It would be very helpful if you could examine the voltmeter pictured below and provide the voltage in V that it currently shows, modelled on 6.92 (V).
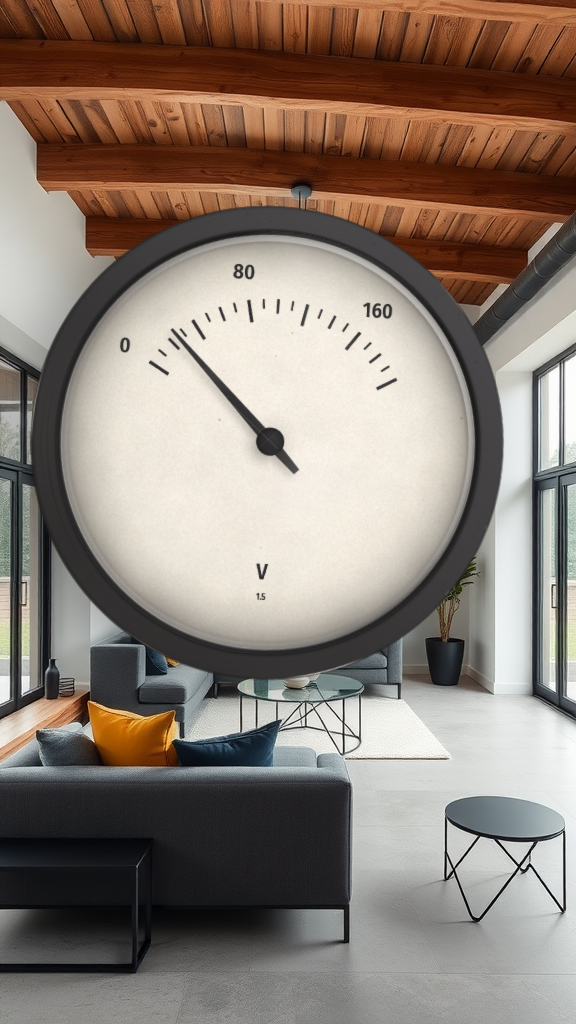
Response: 25 (V)
